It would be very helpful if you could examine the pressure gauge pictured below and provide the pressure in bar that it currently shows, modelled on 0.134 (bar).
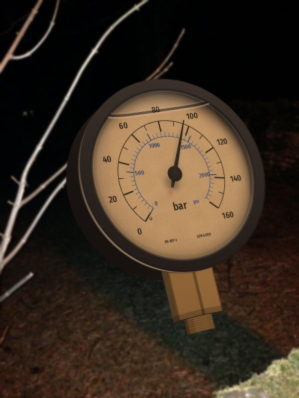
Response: 95 (bar)
